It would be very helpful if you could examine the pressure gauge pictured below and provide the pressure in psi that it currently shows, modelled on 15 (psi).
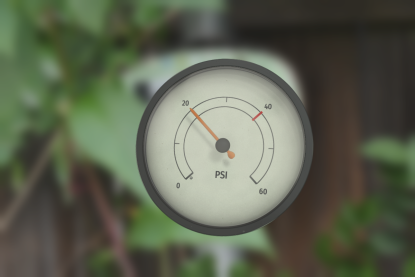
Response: 20 (psi)
